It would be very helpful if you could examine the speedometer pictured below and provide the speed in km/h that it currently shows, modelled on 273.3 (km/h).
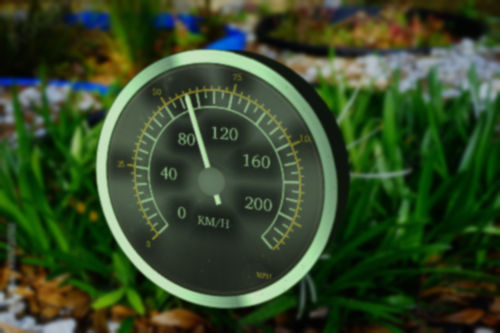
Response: 95 (km/h)
